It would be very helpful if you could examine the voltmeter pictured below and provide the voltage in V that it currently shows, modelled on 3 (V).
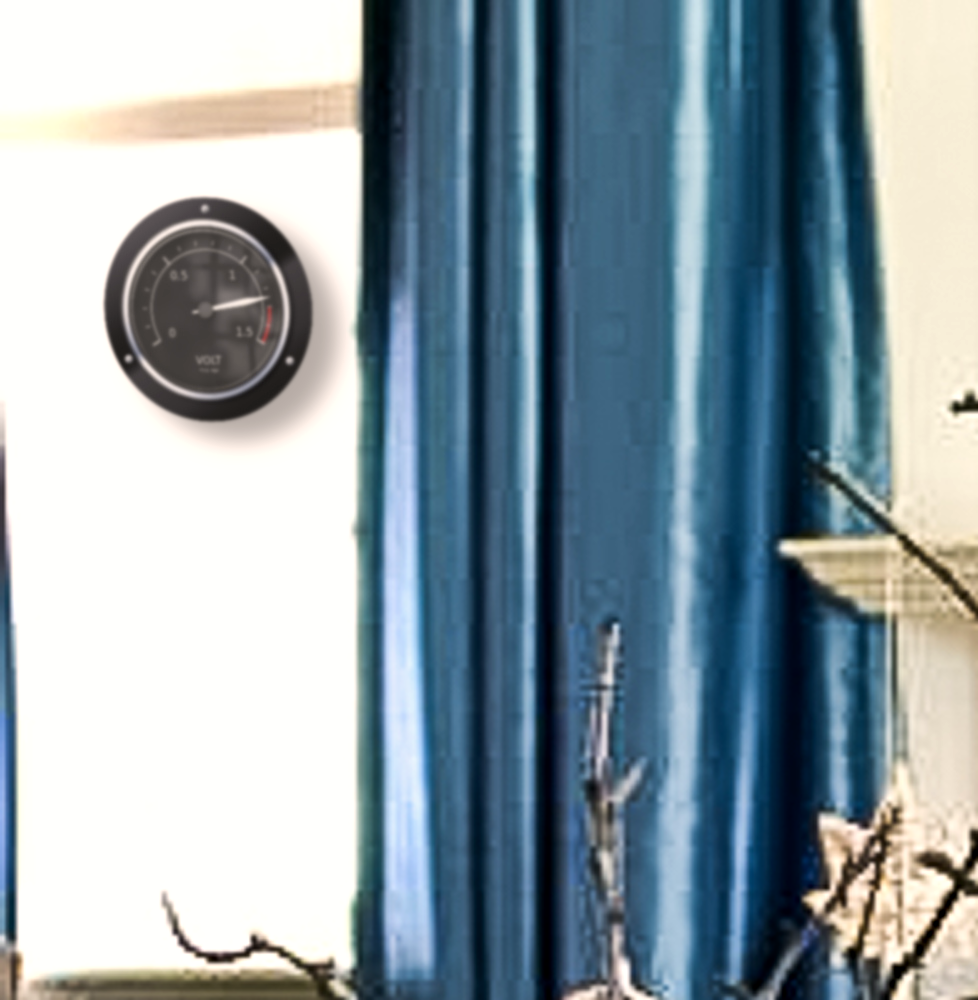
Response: 1.25 (V)
